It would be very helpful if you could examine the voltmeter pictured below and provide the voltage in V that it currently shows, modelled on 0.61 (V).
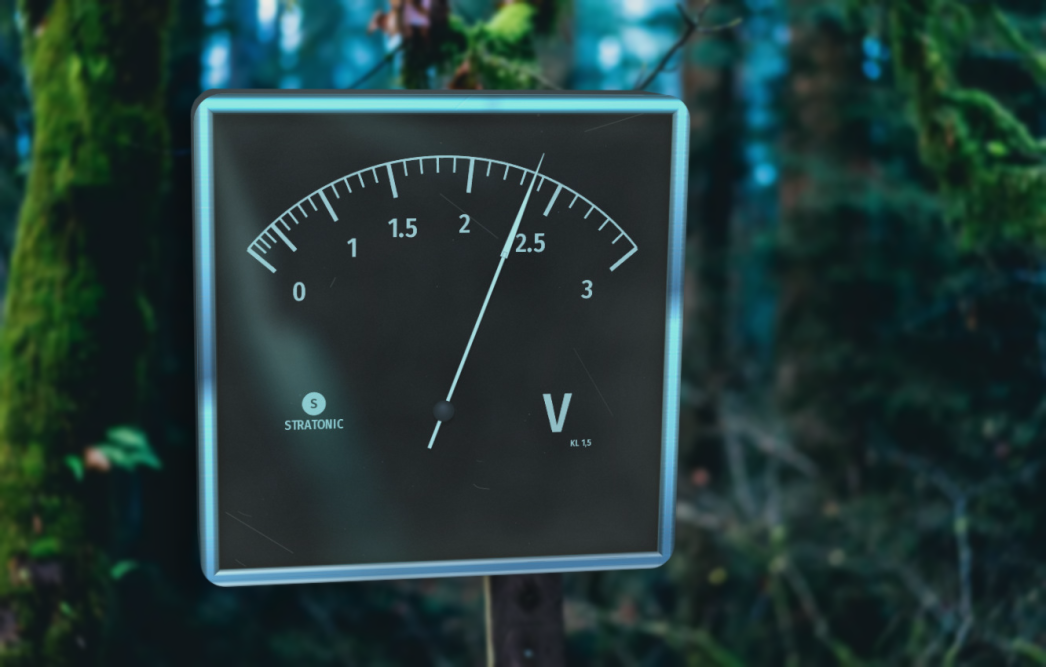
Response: 2.35 (V)
